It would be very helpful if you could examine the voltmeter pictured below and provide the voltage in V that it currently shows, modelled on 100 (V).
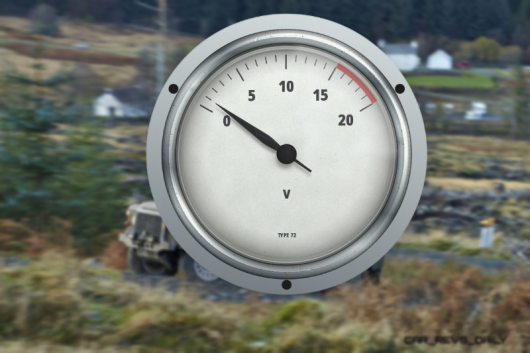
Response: 1 (V)
